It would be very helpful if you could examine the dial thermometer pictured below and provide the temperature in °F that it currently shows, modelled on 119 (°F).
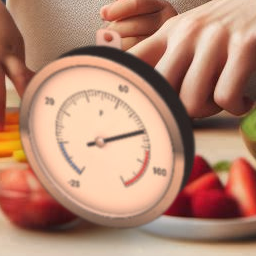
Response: 80 (°F)
